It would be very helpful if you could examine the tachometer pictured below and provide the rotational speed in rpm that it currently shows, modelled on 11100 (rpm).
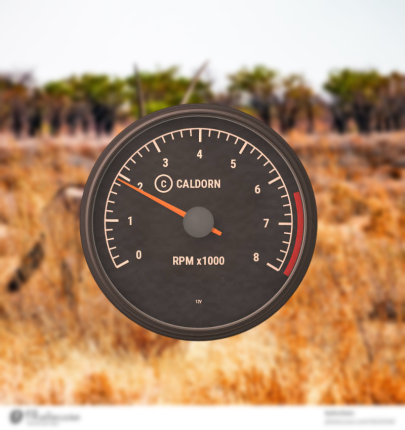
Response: 1900 (rpm)
